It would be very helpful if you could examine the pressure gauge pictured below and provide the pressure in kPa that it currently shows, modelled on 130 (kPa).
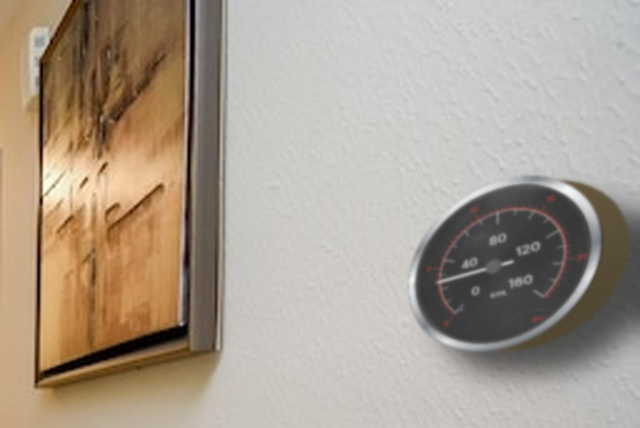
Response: 25 (kPa)
